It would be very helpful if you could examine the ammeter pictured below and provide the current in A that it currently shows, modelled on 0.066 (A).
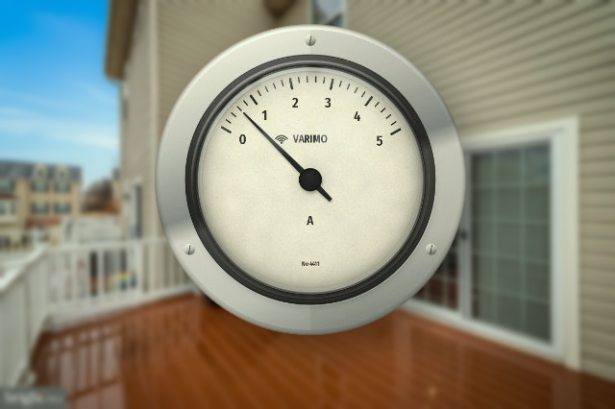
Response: 0.6 (A)
